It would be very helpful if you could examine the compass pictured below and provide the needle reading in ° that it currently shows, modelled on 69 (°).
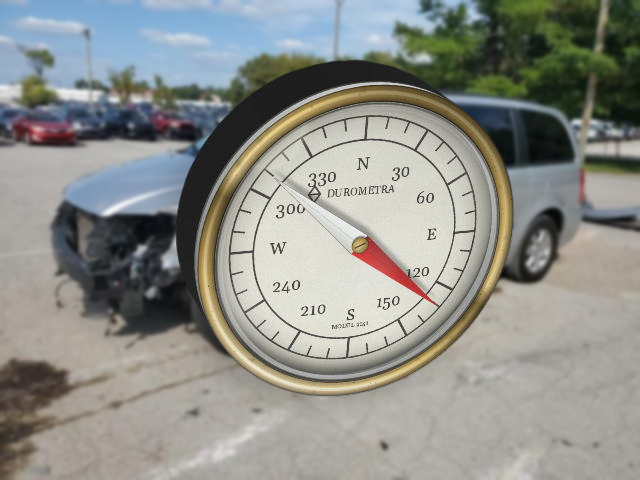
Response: 130 (°)
